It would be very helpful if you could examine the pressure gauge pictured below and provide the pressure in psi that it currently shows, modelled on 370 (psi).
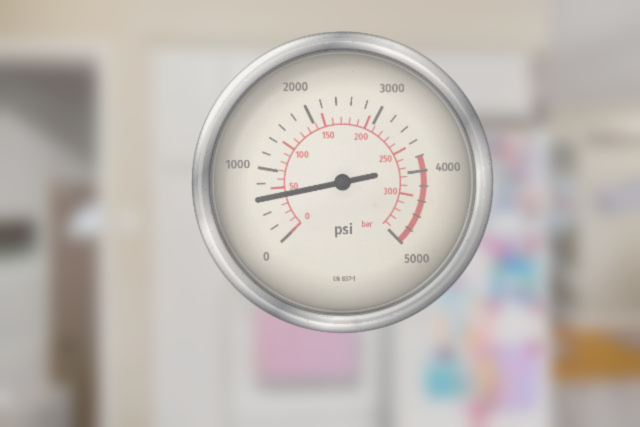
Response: 600 (psi)
